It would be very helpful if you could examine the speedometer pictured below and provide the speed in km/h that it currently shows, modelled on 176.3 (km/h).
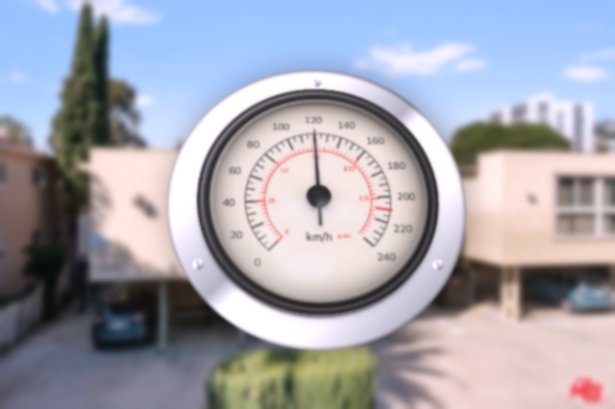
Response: 120 (km/h)
